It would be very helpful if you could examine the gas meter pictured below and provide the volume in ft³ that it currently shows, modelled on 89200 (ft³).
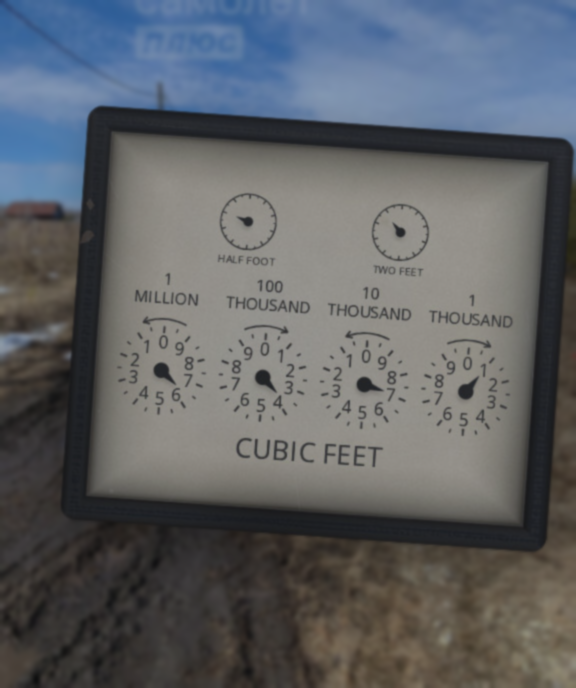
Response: 637100 (ft³)
